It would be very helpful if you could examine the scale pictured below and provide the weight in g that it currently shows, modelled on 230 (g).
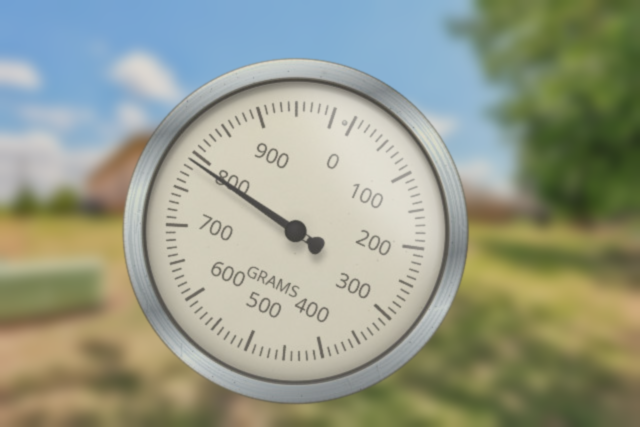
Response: 790 (g)
